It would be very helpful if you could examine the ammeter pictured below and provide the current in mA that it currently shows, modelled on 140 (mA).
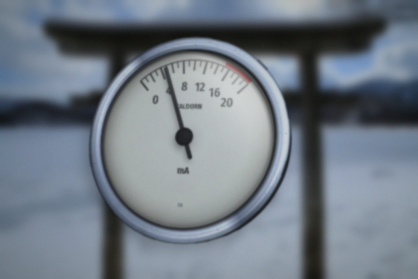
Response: 5 (mA)
